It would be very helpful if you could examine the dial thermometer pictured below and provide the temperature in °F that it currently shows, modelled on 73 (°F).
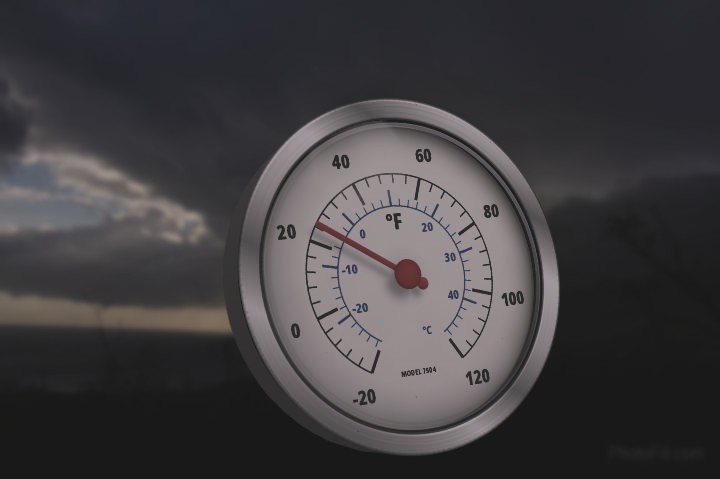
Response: 24 (°F)
